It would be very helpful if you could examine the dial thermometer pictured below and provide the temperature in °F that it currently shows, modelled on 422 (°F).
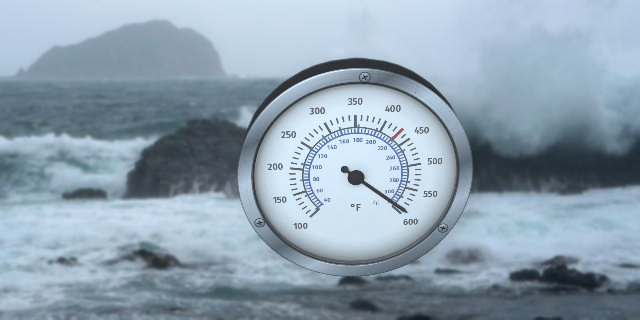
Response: 590 (°F)
